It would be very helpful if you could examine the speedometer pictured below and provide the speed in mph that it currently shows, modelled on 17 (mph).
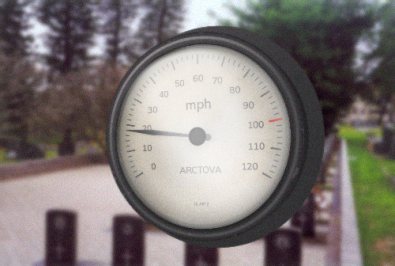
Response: 18 (mph)
